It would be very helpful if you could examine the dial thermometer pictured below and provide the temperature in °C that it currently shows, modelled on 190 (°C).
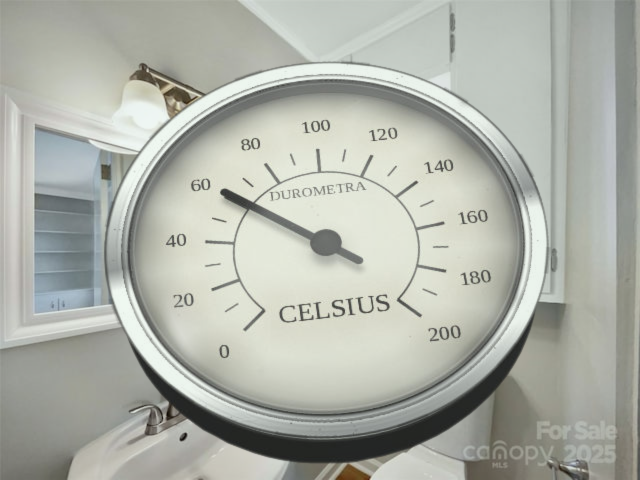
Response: 60 (°C)
